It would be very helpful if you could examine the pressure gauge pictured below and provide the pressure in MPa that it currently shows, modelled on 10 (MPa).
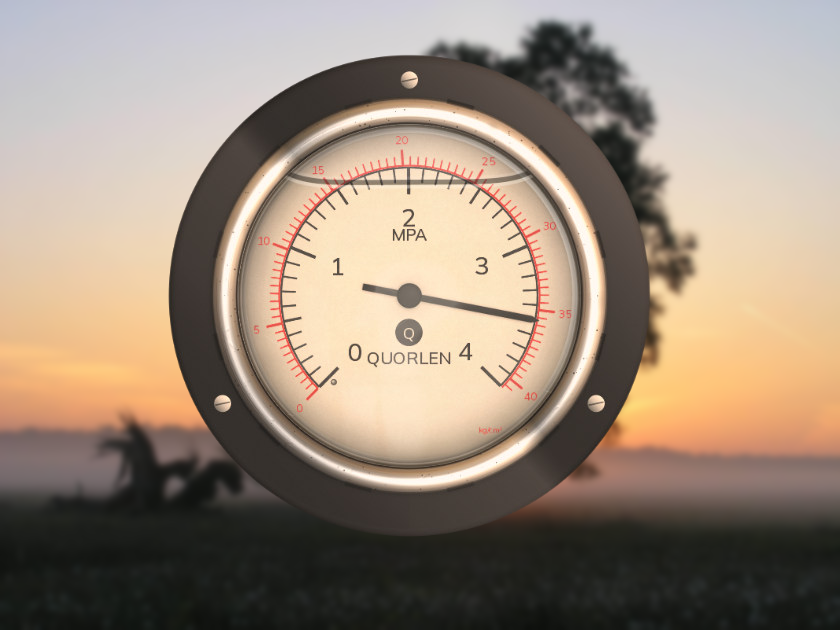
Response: 3.5 (MPa)
